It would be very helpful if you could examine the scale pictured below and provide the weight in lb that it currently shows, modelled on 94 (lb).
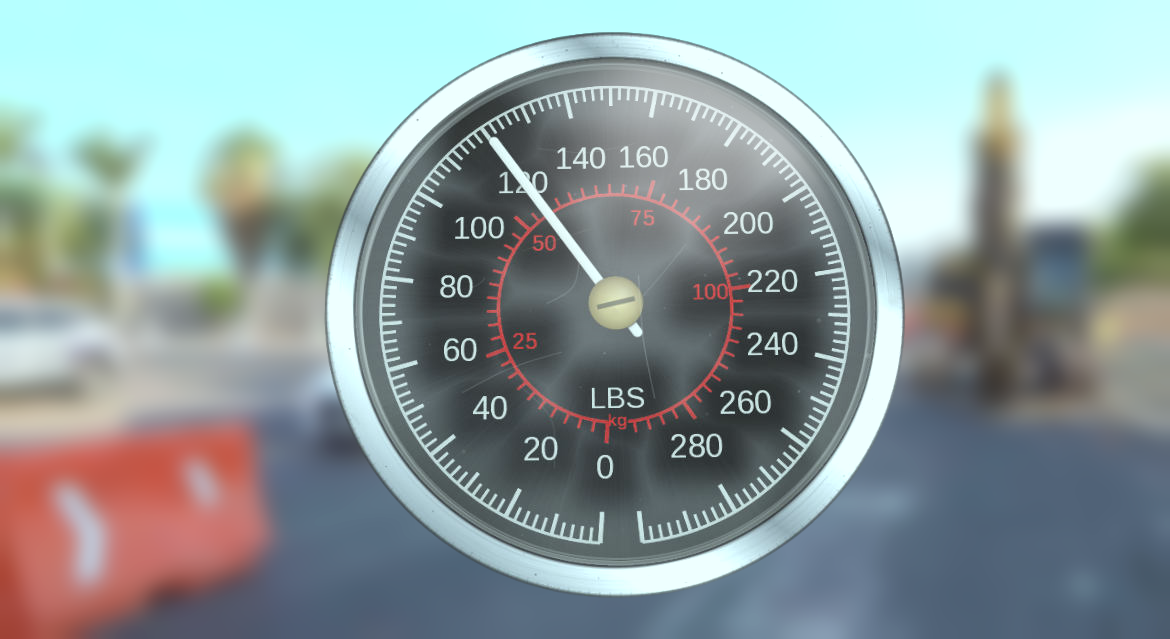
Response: 120 (lb)
